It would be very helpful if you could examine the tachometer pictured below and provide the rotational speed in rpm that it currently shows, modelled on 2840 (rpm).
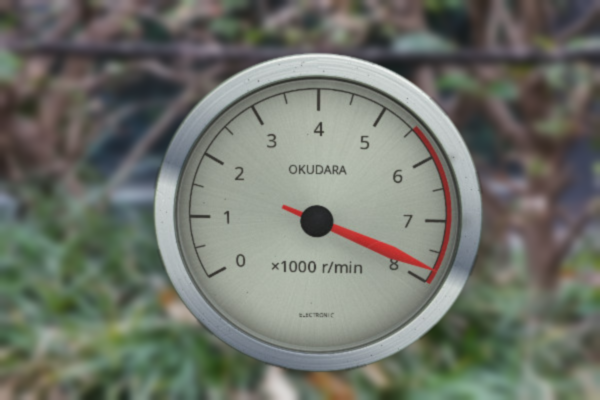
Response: 7750 (rpm)
